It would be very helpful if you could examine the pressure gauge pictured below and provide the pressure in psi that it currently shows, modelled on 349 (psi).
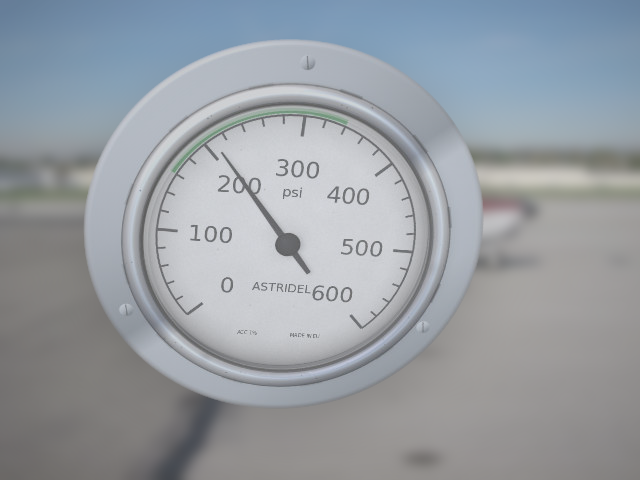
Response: 210 (psi)
